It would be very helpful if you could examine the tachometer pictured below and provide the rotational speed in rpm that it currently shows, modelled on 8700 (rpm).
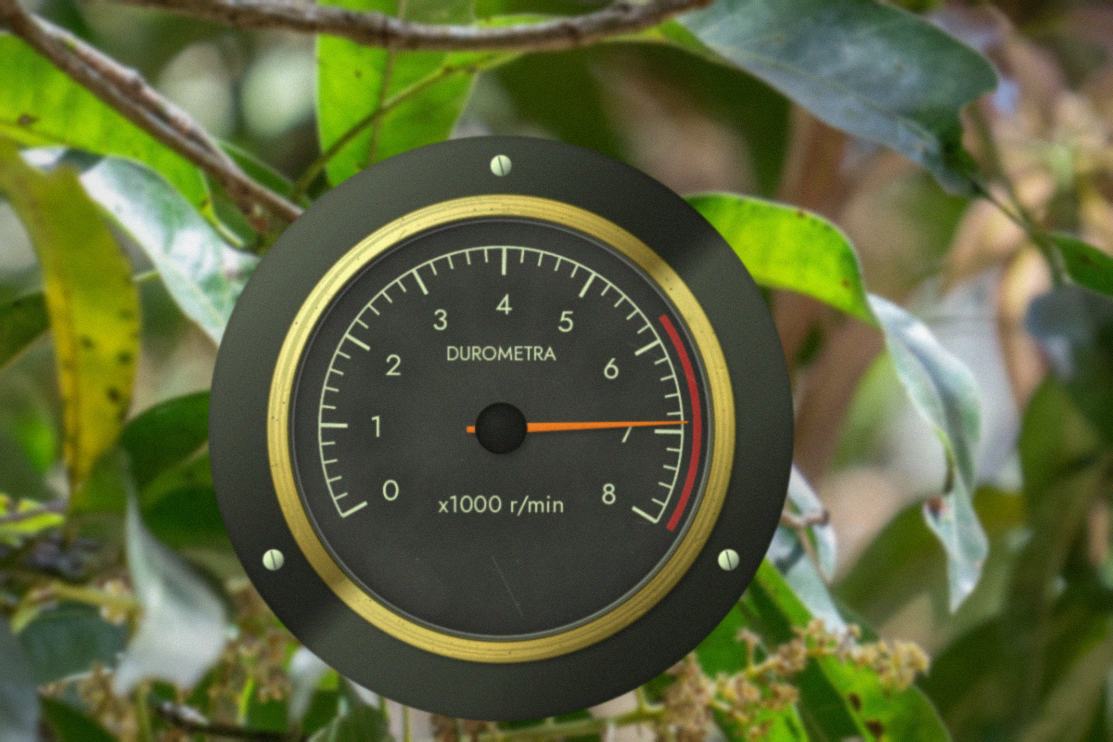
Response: 6900 (rpm)
